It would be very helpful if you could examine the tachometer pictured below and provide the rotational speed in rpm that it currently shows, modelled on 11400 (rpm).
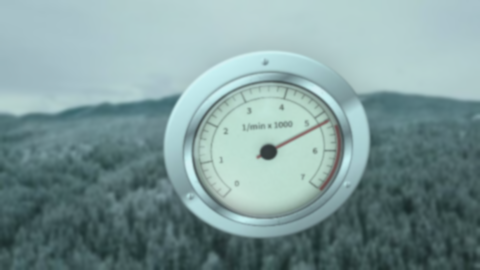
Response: 5200 (rpm)
